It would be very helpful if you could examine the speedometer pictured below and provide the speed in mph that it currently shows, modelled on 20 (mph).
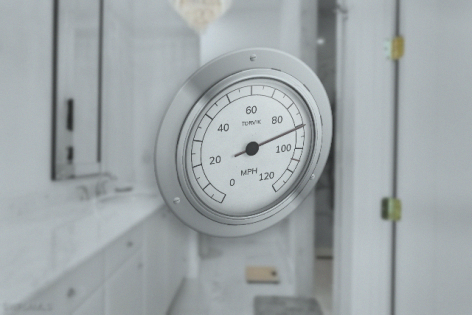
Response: 90 (mph)
